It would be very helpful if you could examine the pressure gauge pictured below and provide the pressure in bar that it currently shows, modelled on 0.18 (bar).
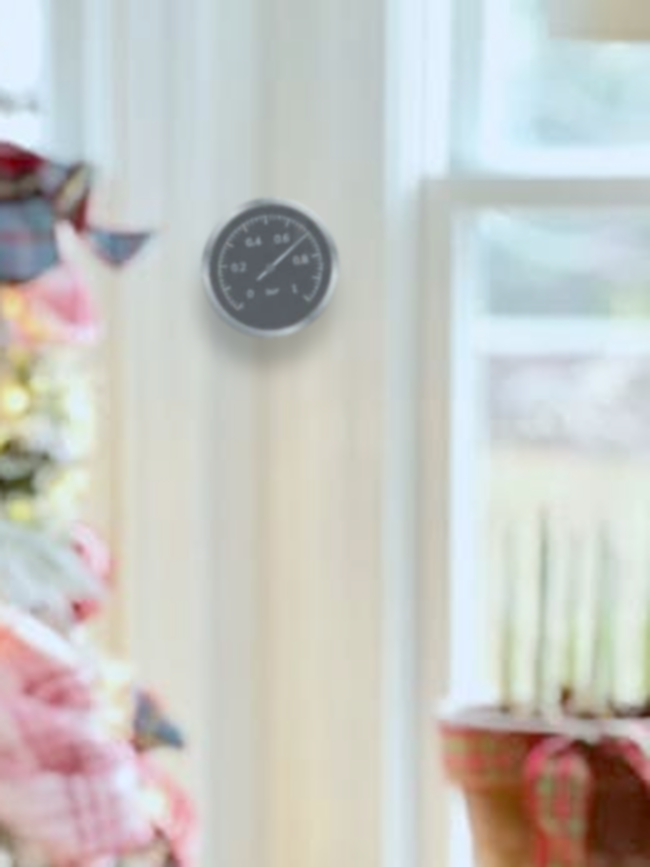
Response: 0.7 (bar)
